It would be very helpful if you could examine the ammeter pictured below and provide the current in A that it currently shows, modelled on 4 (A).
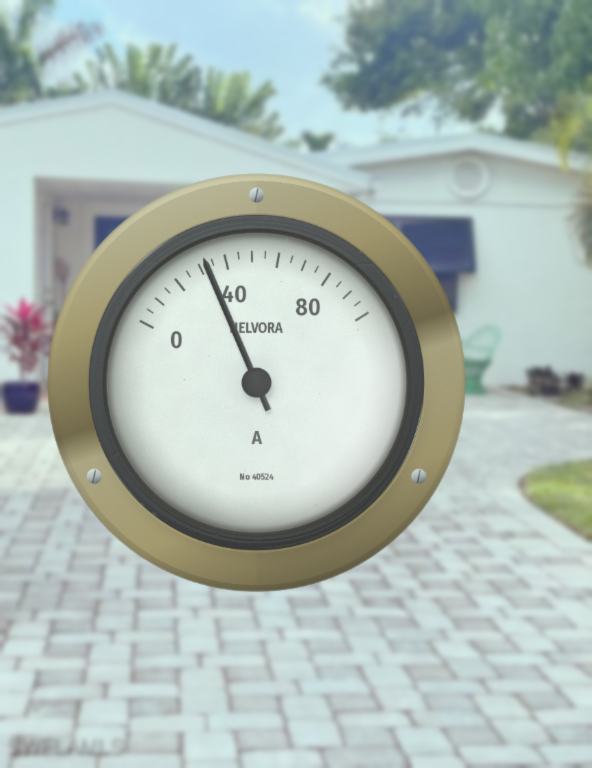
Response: 32.5 (A)
